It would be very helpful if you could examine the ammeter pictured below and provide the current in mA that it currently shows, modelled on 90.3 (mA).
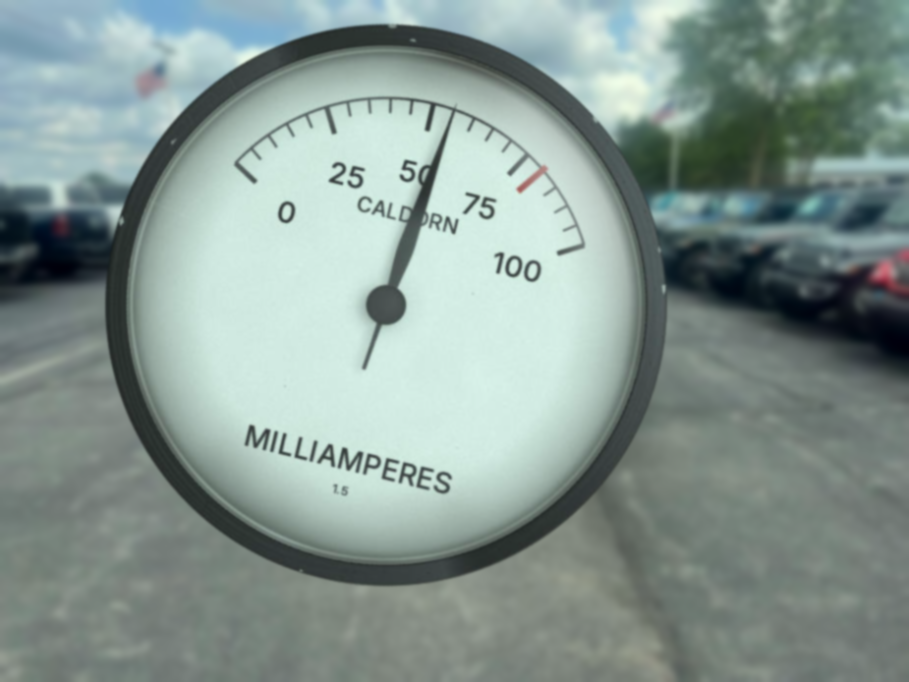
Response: 55 (mA)
